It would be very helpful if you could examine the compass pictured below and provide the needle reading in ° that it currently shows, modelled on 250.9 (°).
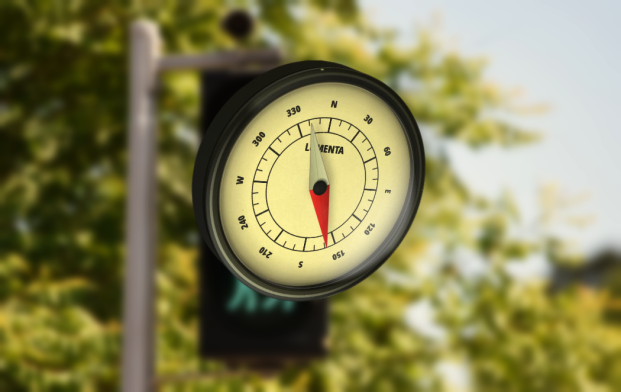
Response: 160 (°)
